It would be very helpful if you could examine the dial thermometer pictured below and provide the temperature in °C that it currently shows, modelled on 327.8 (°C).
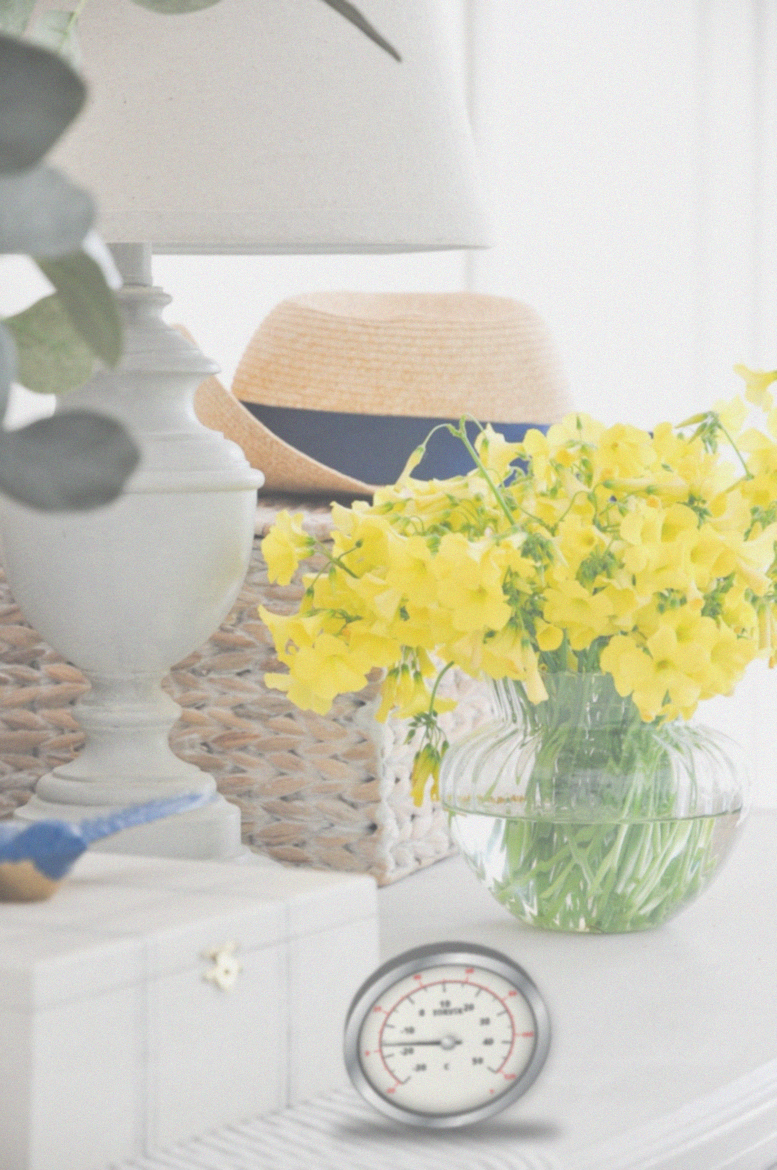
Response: -15 (°C)
